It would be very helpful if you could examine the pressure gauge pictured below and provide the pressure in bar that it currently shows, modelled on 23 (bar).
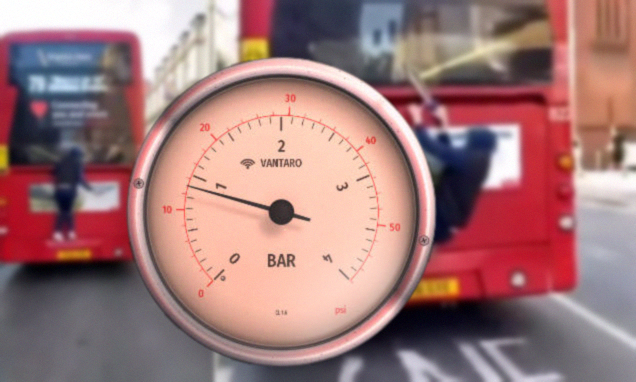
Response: 0.9 (bar)
